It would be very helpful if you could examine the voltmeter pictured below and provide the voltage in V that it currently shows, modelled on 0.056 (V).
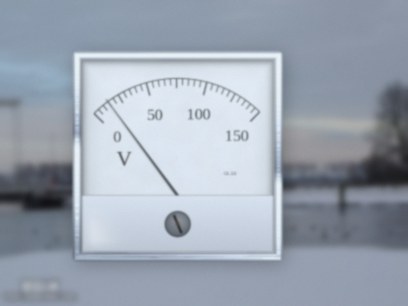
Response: 15 (V)
